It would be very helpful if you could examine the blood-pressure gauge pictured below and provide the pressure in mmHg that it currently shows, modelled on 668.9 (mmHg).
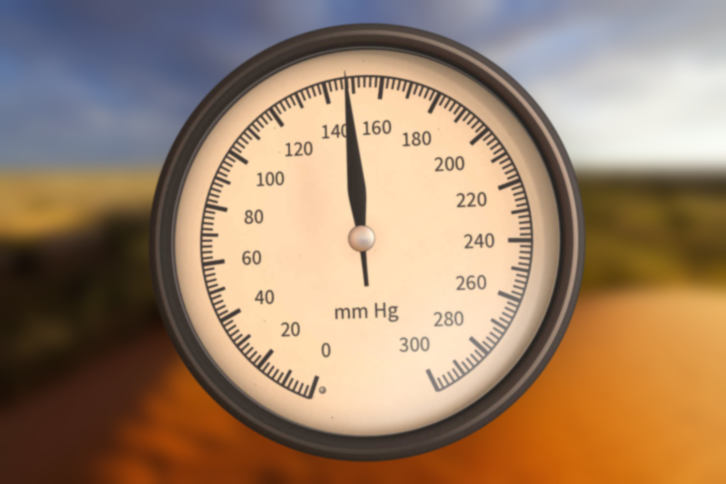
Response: 148 (mmHg)
